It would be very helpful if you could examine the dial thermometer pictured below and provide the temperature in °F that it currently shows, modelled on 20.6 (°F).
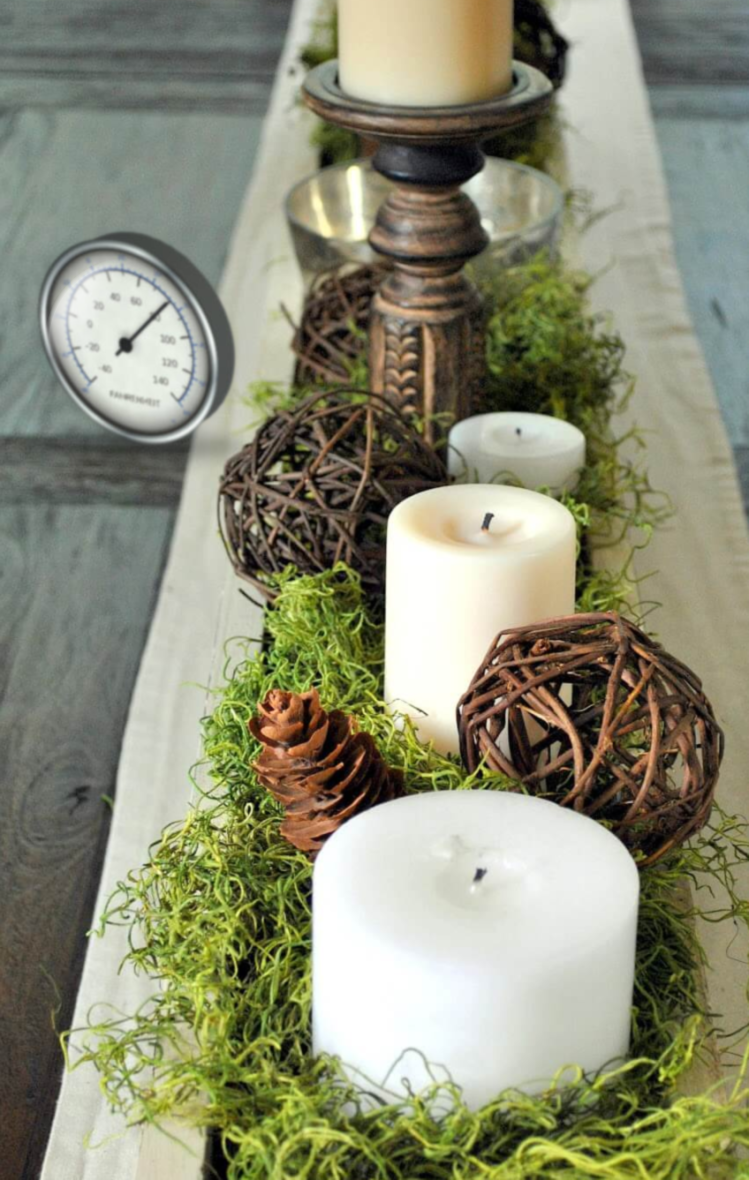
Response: 80 (°F)
